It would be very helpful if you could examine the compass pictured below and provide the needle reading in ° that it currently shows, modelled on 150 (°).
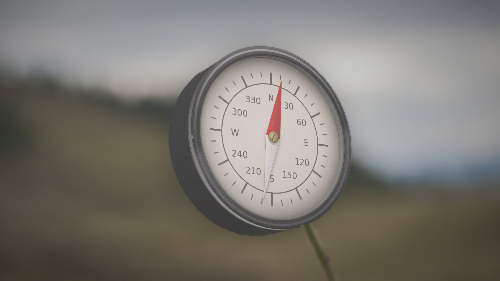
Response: 10 (°)
